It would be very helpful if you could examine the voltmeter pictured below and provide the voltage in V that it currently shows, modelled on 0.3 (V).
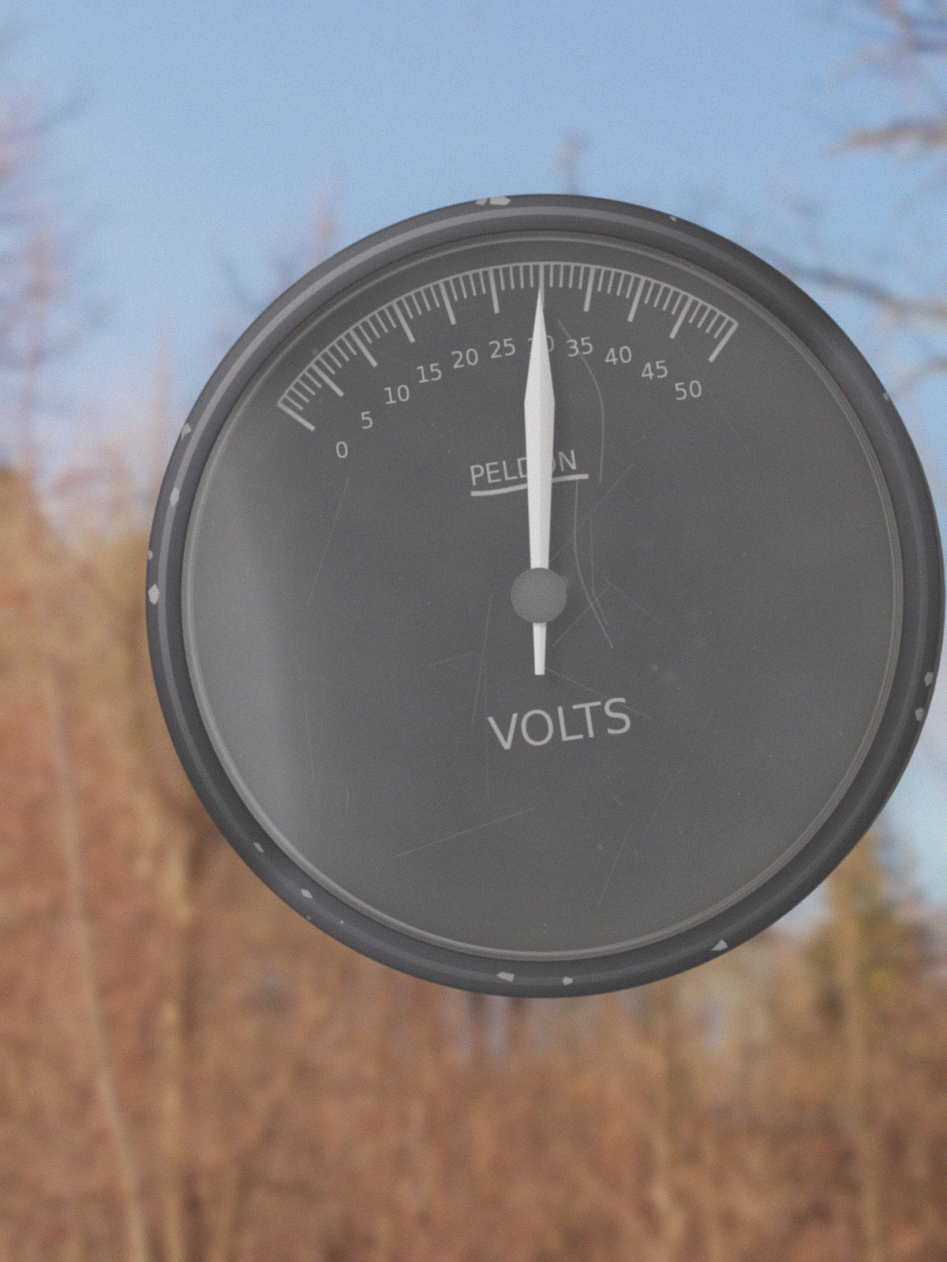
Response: 30 (V)
